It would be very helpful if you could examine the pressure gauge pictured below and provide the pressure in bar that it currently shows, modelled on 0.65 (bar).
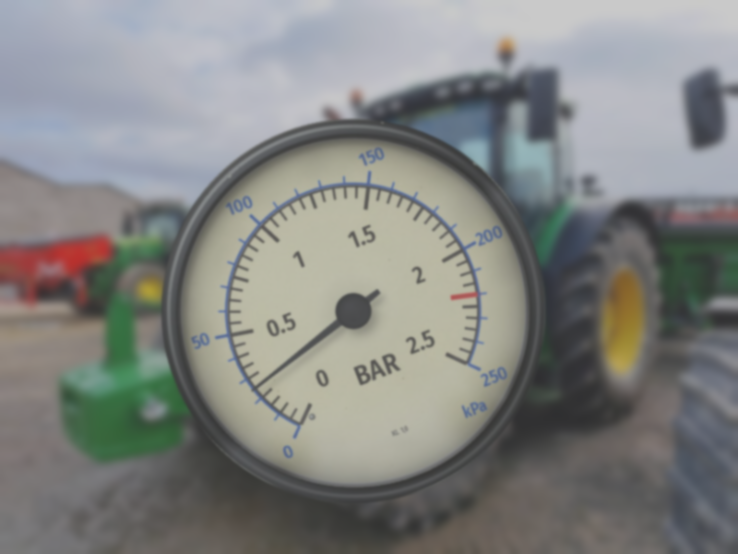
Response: 0.25 (bar)
